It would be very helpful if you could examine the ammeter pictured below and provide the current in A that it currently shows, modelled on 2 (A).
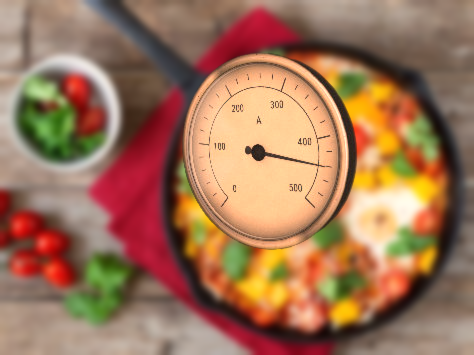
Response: 440 (A)
